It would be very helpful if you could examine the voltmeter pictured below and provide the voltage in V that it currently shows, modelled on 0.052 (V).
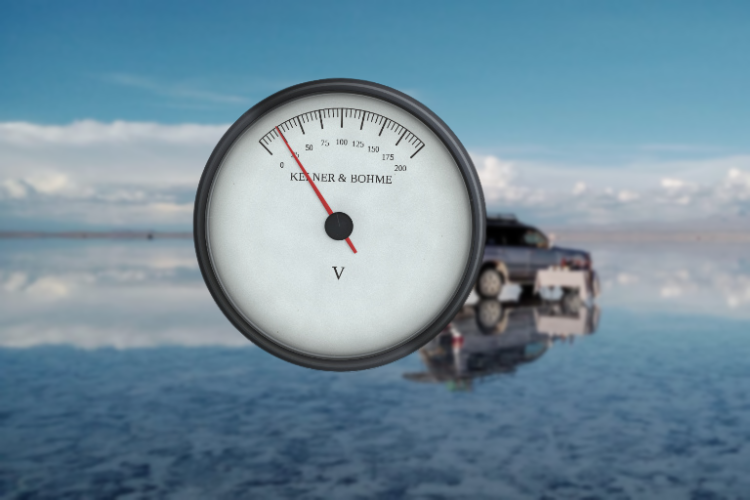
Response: 25 (V)
